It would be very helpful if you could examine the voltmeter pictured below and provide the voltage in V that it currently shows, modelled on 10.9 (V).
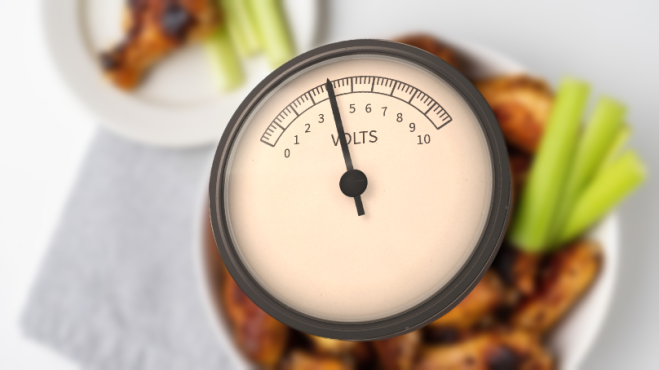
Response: 4 (V)
